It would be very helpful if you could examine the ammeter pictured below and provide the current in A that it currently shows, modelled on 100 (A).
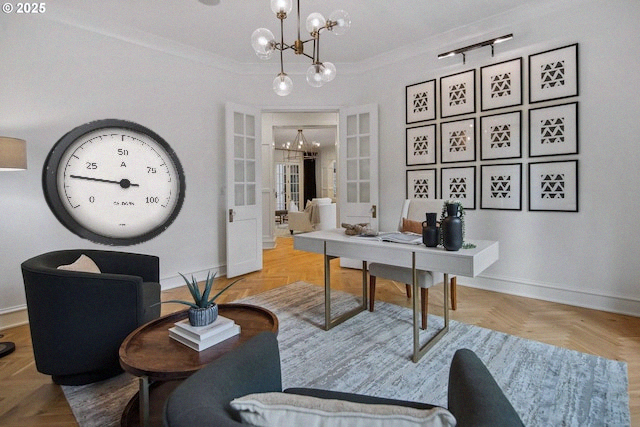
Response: 15 (A)
